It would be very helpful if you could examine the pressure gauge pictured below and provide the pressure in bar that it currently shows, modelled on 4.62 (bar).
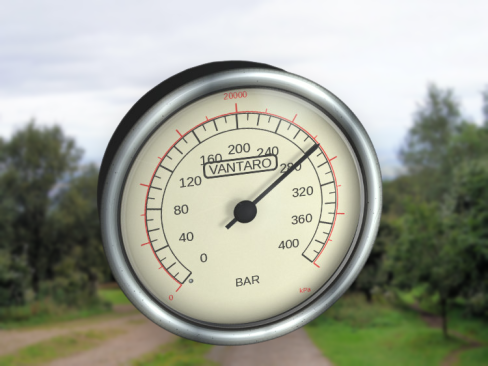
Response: 280 (bar)
